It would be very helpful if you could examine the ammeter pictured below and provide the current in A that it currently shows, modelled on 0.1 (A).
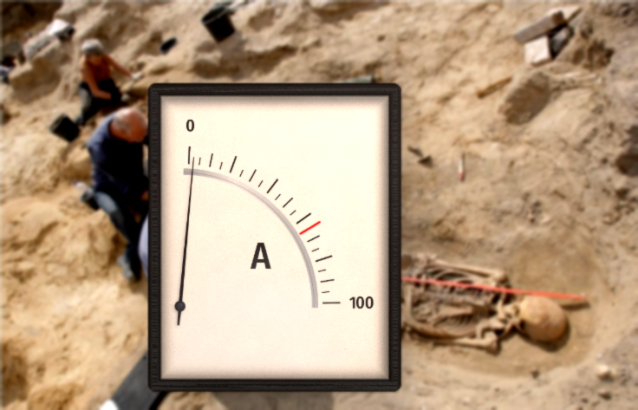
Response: 2.5 (A)
